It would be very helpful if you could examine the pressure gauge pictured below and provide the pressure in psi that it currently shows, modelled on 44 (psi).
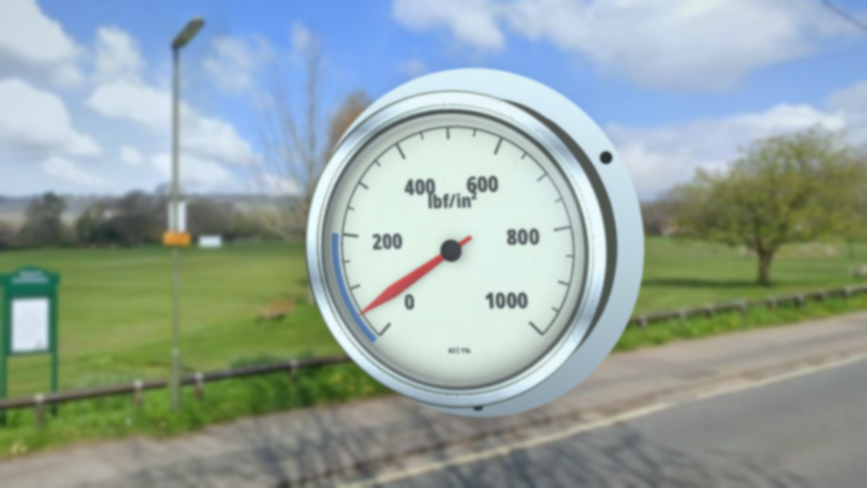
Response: 50 (psi)
